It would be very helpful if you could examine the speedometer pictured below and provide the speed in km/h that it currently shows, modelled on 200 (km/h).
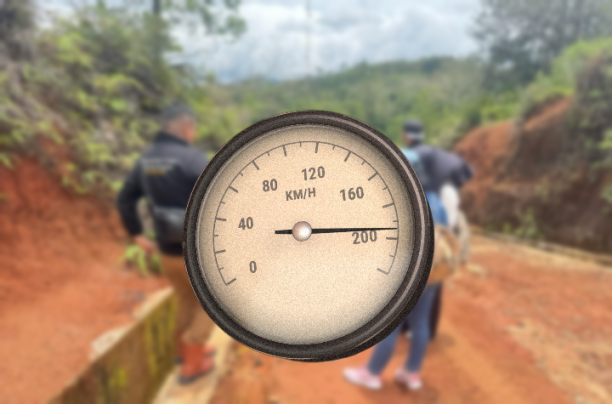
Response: 195 (km/h)
